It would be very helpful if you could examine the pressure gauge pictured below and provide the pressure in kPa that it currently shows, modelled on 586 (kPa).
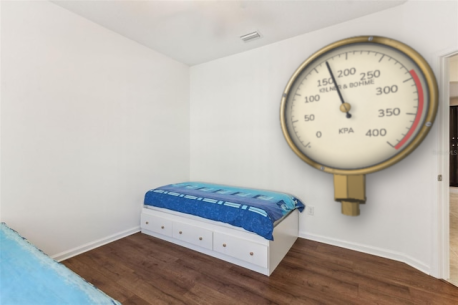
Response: 170 (kPa)
